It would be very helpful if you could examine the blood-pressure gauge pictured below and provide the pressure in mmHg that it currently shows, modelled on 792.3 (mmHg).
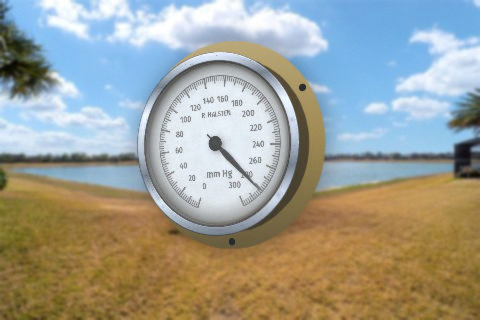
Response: 280 (mmHg)
